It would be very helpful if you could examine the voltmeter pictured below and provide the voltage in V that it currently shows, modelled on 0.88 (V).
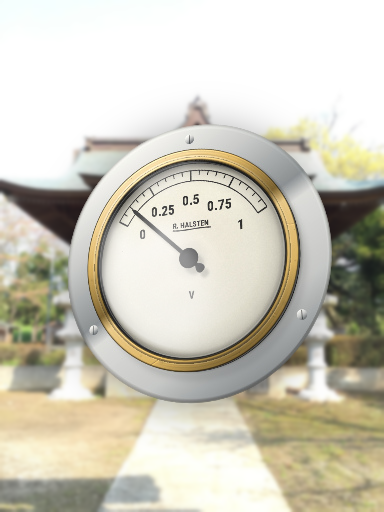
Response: 0.1 (V)
